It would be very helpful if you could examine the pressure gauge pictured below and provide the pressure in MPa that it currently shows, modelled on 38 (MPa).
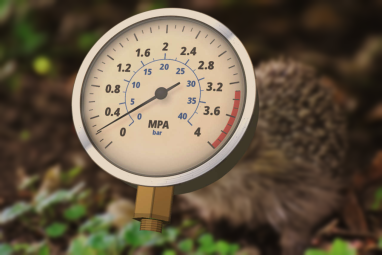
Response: 0.2 (MPa)
